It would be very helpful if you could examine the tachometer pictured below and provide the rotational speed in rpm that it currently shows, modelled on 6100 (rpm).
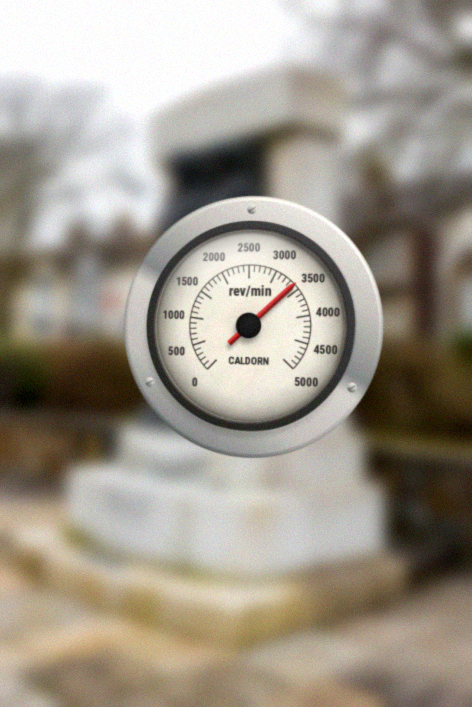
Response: 3400 (rpm)
